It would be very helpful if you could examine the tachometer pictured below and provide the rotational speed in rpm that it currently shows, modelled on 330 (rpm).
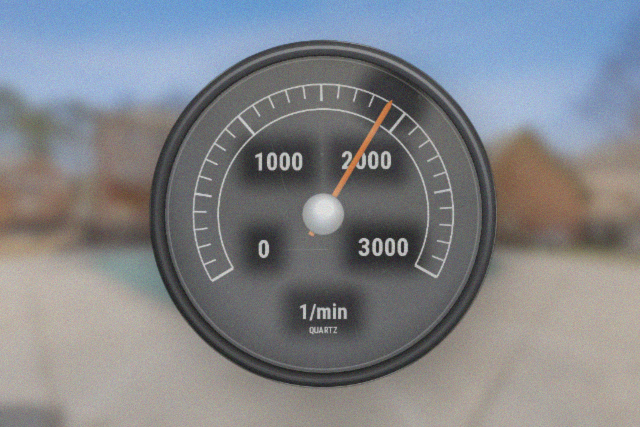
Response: 1900 (rpm)
